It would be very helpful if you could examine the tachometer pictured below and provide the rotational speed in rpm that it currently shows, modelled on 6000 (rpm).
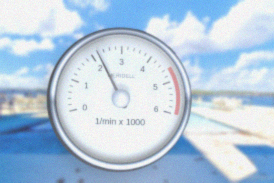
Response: 2200 (rpm)
